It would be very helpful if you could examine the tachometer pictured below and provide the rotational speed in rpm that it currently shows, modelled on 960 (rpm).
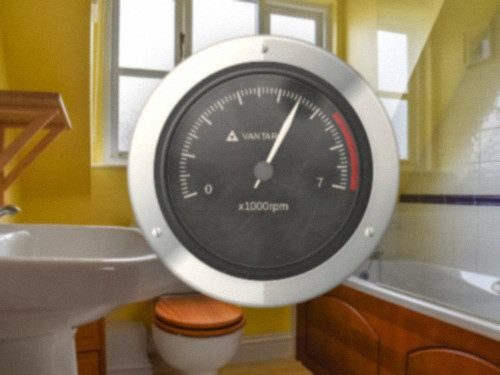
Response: 4500 (rpm)
